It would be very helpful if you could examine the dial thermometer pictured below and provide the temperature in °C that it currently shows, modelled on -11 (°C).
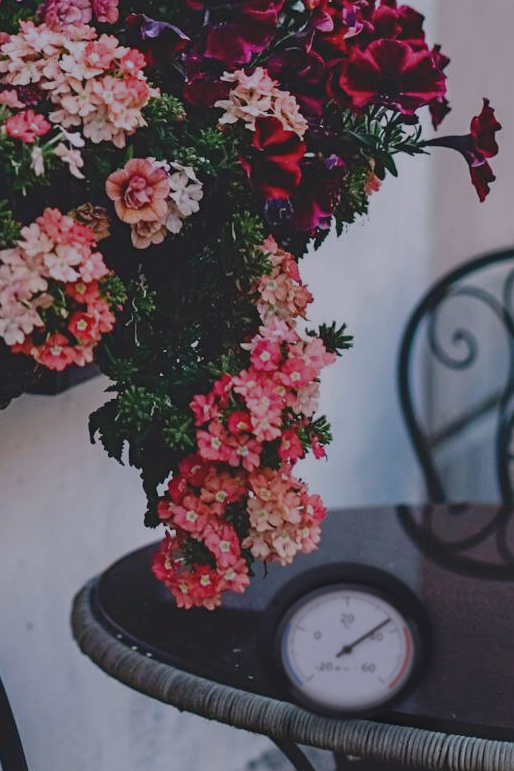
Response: 35 (°C)
